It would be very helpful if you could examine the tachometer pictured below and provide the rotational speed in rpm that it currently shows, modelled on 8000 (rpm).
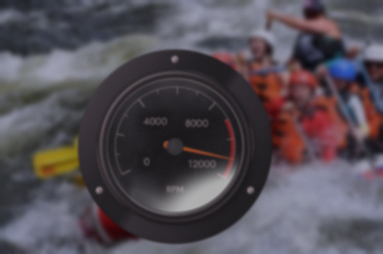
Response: 11000 (rpm)
